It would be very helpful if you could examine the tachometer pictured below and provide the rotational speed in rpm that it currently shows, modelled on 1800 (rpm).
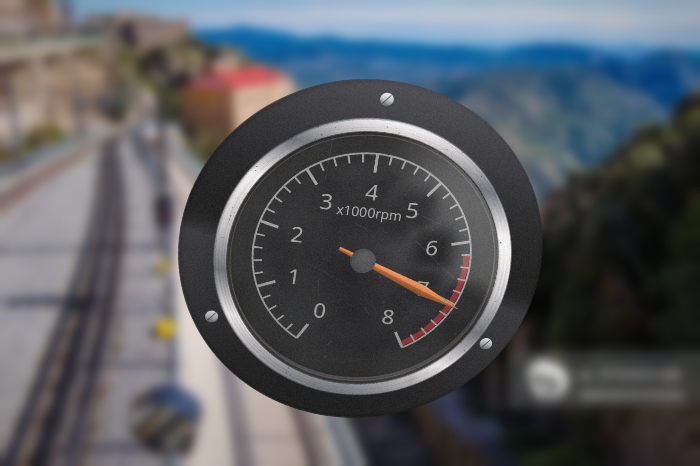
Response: 7000 (rpm)
